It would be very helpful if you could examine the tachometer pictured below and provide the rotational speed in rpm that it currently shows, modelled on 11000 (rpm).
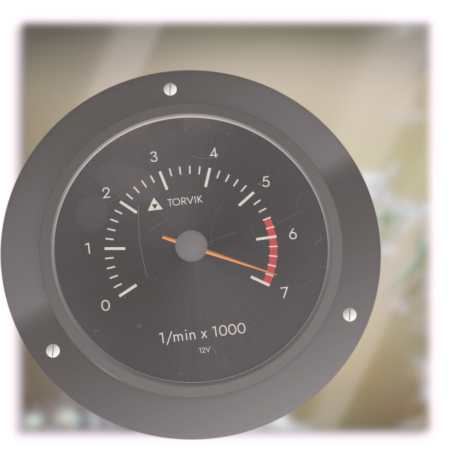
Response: 6800 (rpm)
